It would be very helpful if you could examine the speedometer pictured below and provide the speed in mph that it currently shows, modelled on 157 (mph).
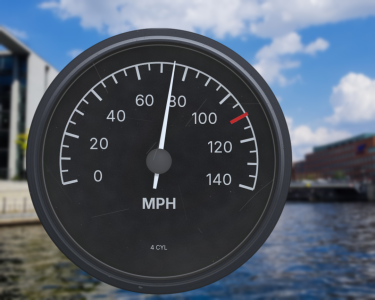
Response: 75 (mph)
